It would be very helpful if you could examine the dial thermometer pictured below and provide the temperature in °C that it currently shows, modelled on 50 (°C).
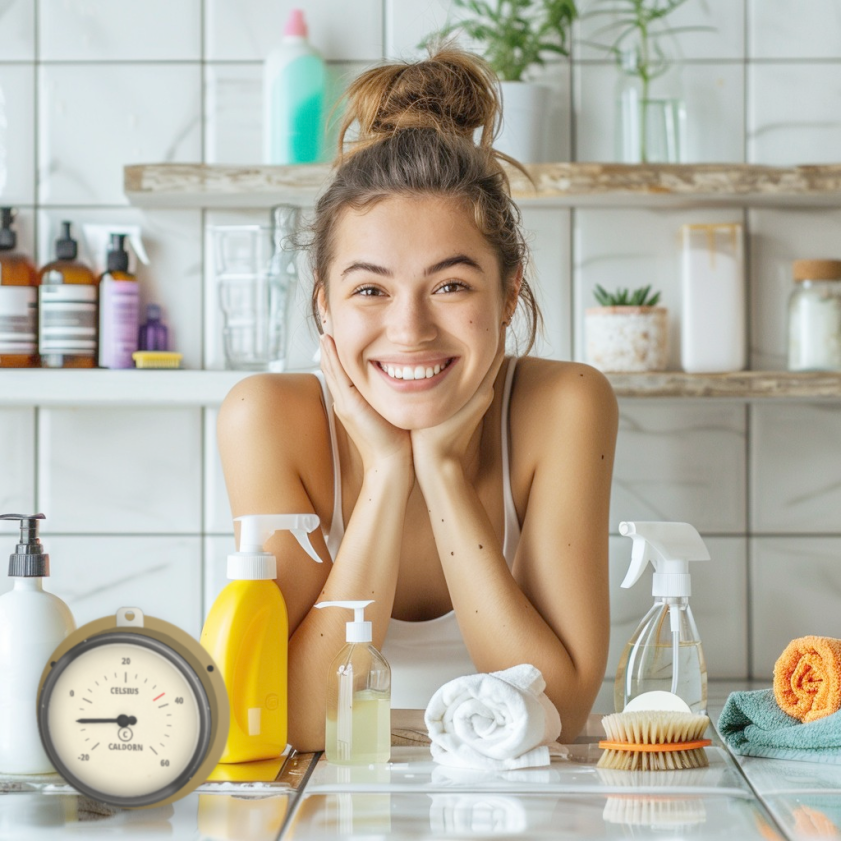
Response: -8 (°C)
